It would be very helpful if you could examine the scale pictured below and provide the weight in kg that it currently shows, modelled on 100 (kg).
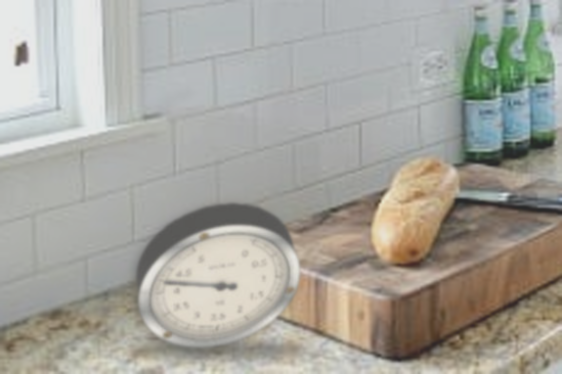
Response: 4.25 (kg)
